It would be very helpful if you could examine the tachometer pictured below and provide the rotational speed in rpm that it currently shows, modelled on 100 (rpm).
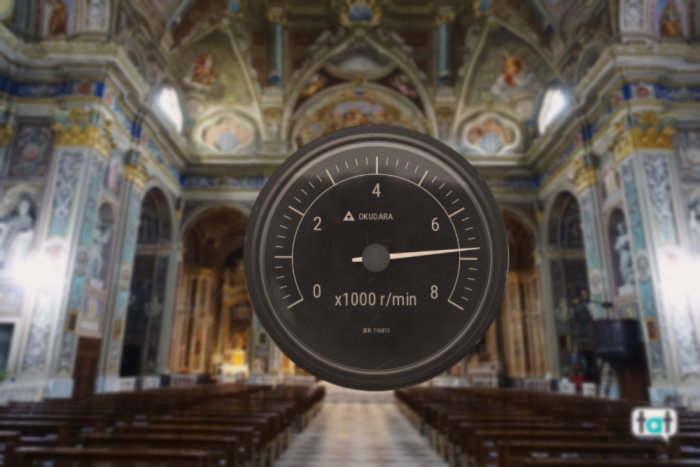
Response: 6800 (rpm)
